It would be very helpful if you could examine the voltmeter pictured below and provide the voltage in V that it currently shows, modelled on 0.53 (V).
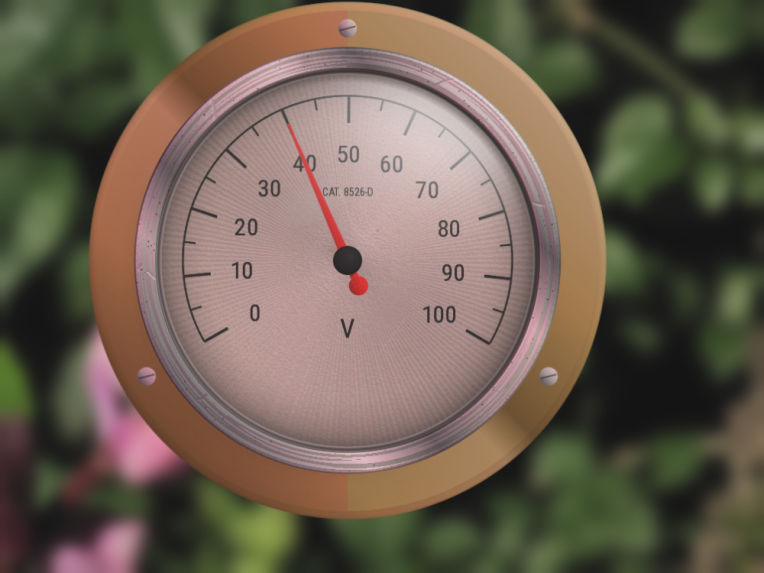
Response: 40 (V)
